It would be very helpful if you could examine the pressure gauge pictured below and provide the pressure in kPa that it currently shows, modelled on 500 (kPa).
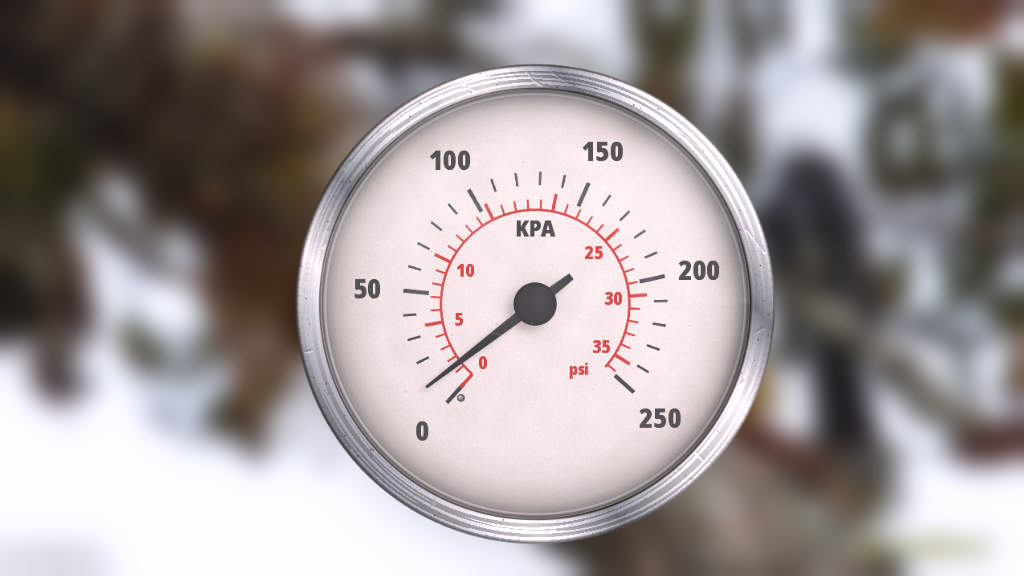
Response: 10 (kPa)
